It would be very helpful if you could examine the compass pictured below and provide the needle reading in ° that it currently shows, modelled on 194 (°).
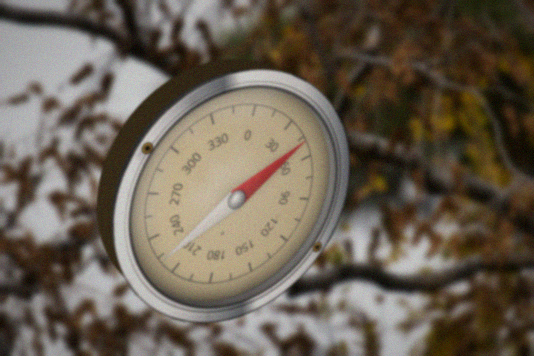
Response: 45 (°)
